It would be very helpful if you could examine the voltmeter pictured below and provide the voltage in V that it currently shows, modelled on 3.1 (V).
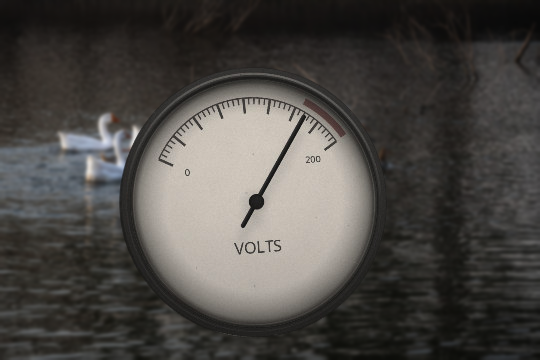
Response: 160 (V)
